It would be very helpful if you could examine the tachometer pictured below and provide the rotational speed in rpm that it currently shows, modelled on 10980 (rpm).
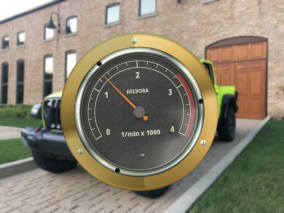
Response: 1300 (rpm)
